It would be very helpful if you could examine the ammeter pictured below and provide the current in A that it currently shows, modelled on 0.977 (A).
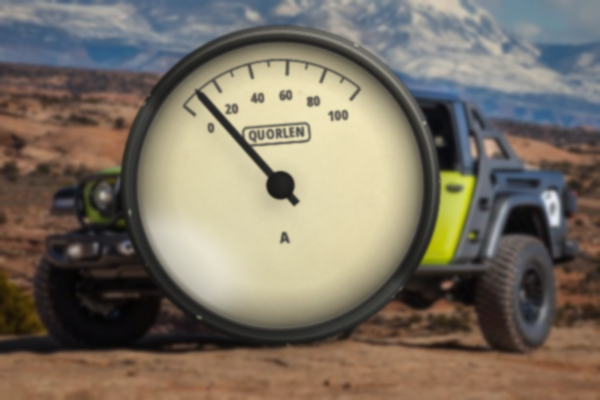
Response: 10 (A)
